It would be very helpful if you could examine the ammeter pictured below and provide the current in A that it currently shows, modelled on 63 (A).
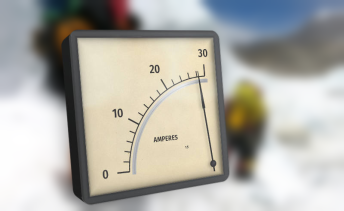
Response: 28 (A)
